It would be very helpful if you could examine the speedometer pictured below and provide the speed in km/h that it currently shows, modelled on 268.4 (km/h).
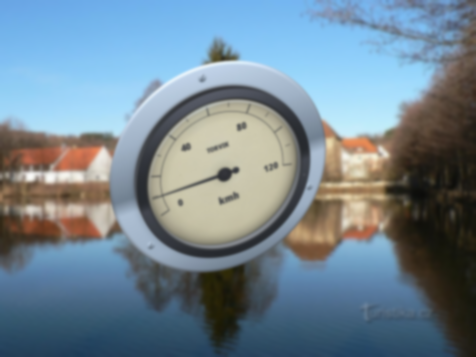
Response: 10 (km/h)
